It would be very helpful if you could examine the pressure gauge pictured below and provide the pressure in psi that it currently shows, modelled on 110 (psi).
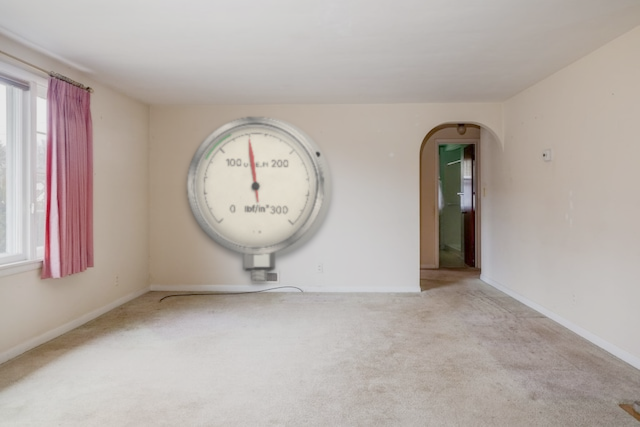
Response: 140 (psi)
